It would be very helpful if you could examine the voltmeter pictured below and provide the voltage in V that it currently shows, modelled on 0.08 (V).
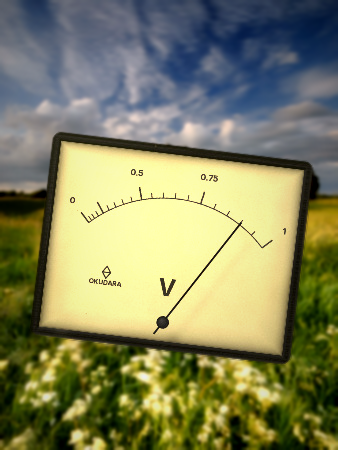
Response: 0.9 (V)
